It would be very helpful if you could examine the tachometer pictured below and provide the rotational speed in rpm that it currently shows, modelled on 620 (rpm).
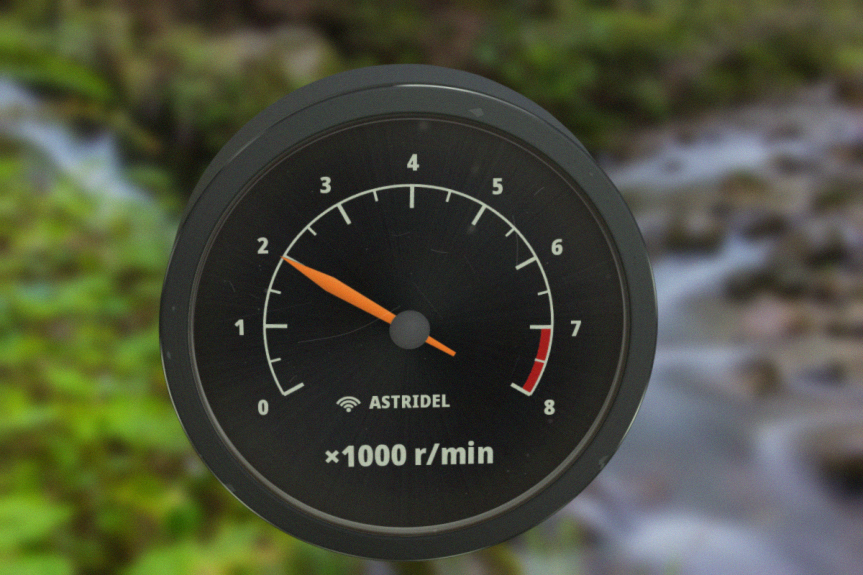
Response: 2000 (rpm)
